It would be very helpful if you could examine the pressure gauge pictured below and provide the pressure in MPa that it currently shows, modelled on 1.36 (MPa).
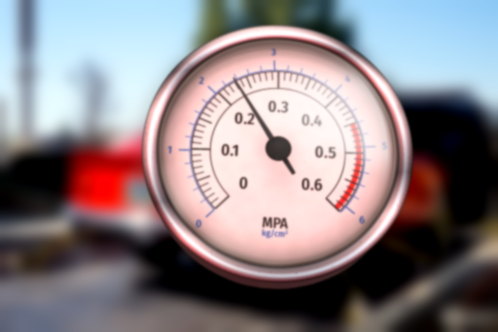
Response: 0.23 (MPa)
